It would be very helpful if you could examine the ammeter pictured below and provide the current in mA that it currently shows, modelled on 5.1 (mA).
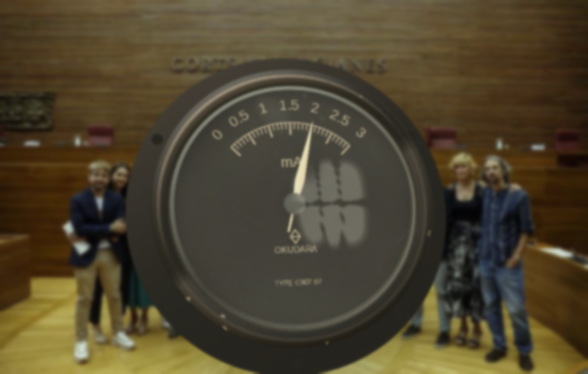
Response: 2 (mA)
